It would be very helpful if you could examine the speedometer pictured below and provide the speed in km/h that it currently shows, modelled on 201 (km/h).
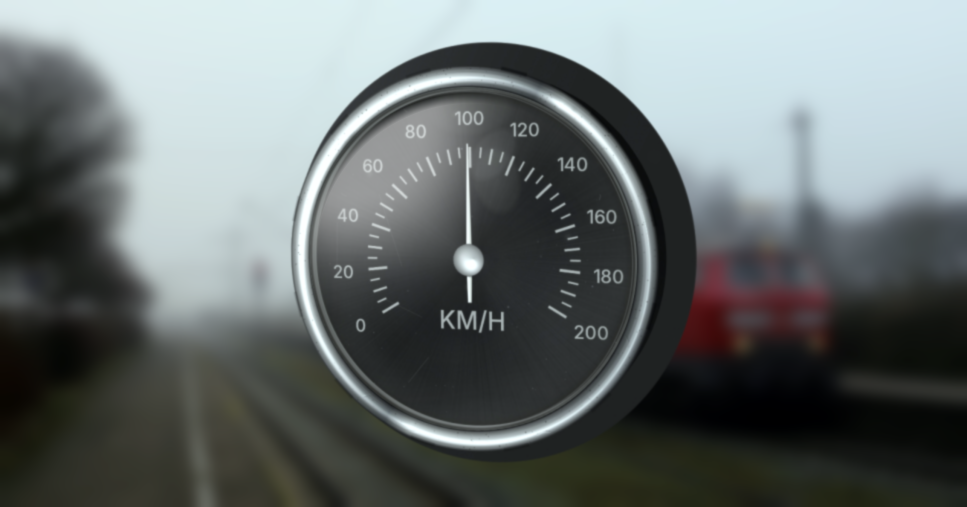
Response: 100 (km/h)
